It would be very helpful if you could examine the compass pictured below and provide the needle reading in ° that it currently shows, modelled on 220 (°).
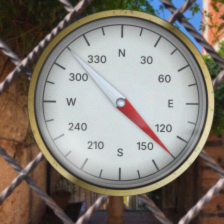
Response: 135 (°)
